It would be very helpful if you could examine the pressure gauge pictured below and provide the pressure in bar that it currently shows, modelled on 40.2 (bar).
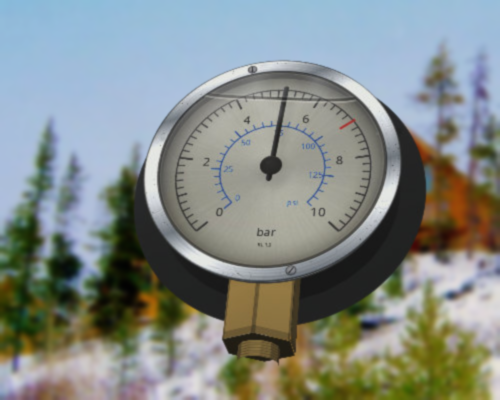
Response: 5.2 (bar)
